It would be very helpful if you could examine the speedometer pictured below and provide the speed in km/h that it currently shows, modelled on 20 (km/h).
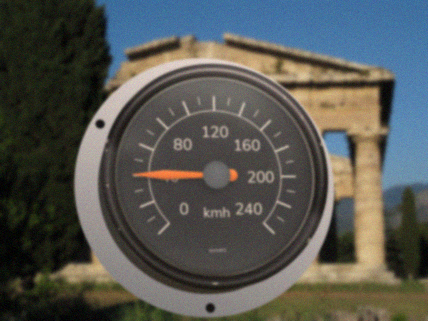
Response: 40 (km/h)
